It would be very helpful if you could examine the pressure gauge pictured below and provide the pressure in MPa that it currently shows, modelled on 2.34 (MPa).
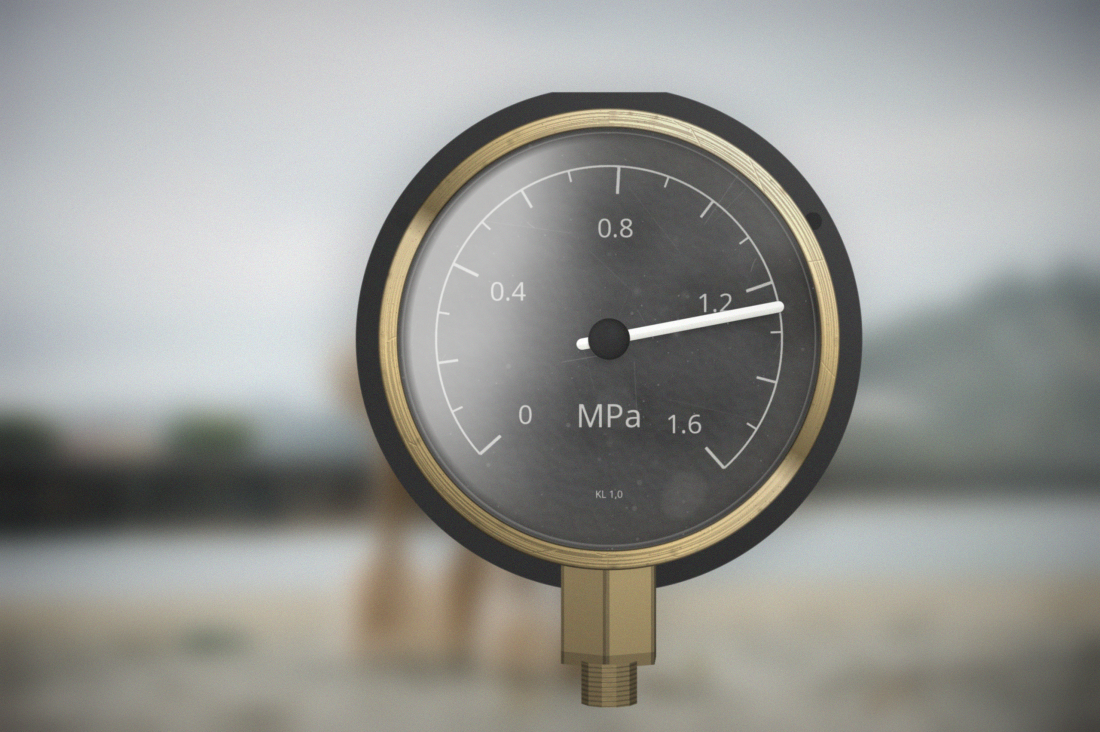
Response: 1.25 (MPa)
